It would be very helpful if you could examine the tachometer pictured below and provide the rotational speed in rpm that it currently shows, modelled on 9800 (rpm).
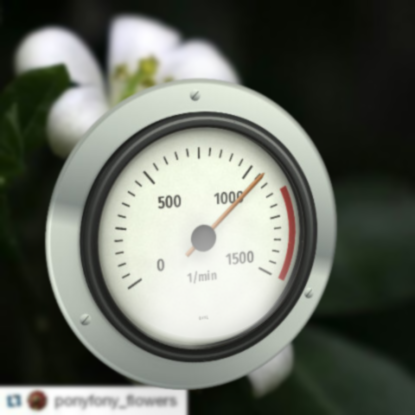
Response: 1050 (rpm)
